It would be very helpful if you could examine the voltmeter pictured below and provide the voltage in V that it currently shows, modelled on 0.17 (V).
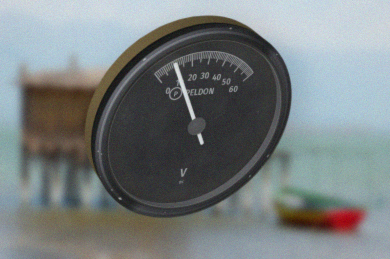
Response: 10 (V)
